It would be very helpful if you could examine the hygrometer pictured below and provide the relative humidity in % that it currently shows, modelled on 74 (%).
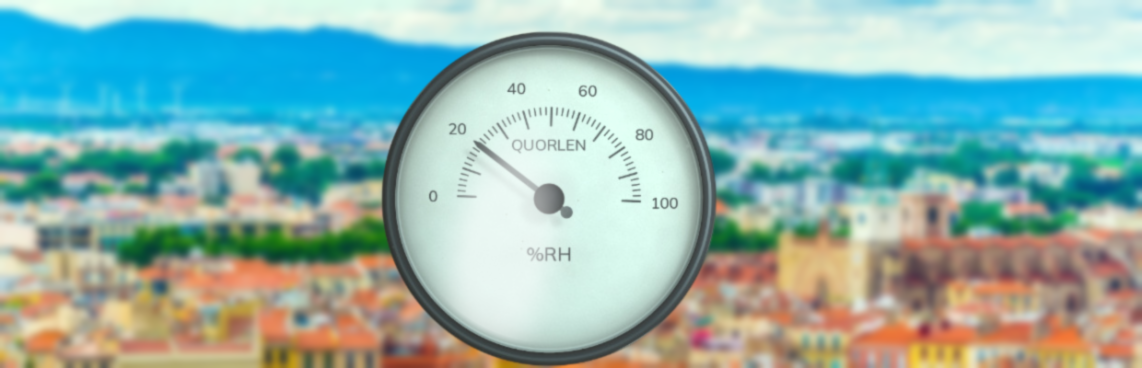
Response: 20 (%)
